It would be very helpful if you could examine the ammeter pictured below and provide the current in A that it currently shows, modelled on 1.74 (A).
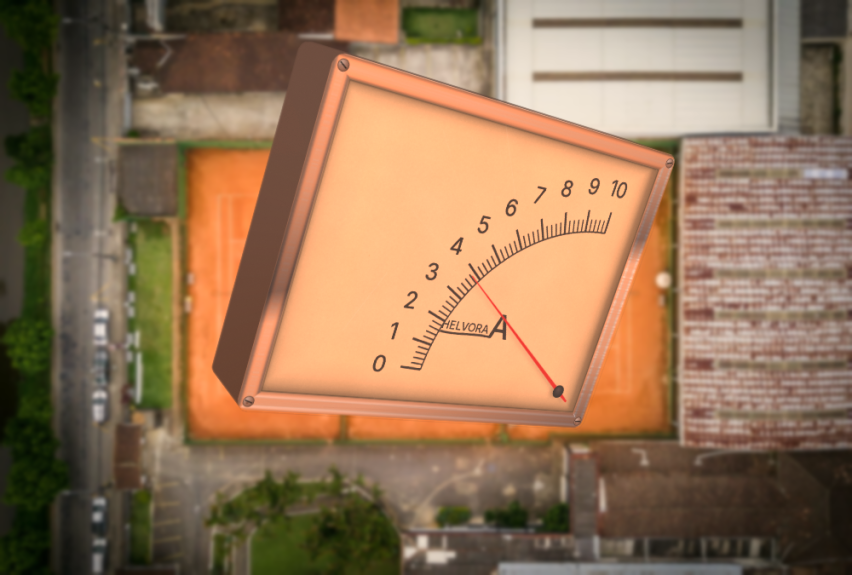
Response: 3.8 (A)
